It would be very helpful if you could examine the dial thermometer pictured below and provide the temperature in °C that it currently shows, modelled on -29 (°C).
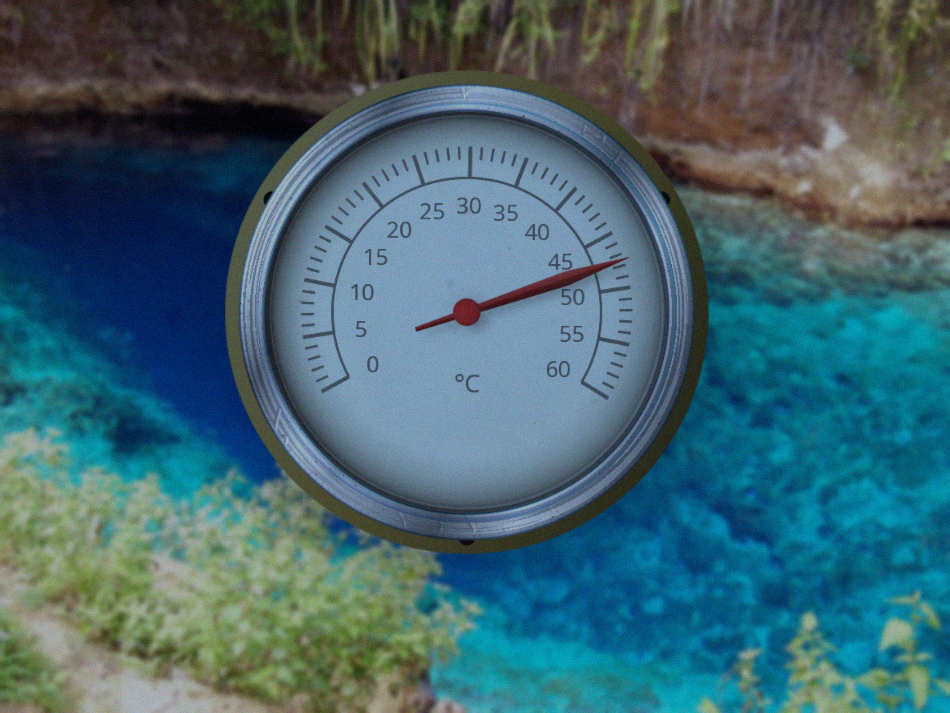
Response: 47.5 (°C)
